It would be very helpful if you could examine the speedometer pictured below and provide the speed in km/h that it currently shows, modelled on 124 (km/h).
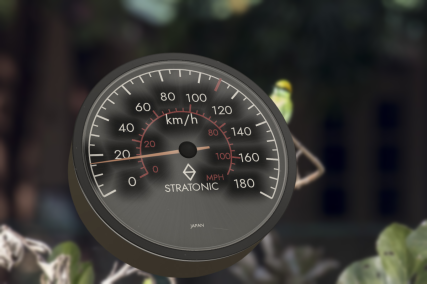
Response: 15 (km/h)
